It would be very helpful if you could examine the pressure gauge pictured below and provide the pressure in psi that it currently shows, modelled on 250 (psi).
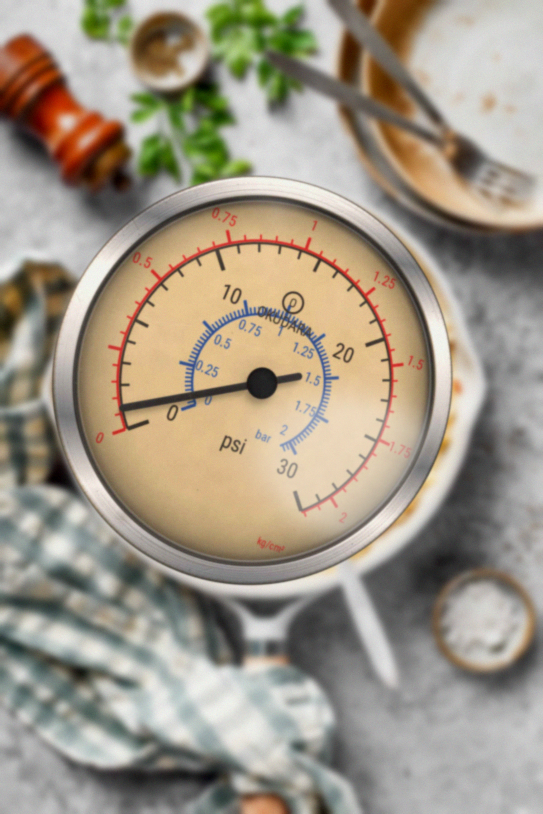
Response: 1 (psi)
